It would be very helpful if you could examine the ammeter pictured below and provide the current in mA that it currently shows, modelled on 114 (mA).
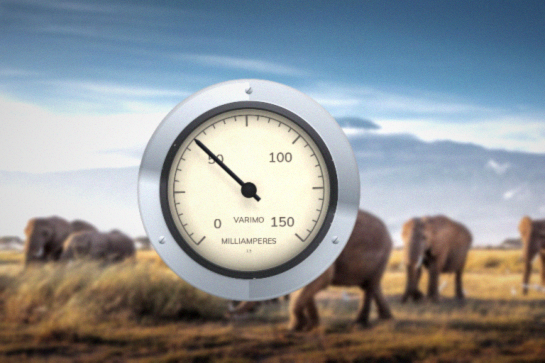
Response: 50 (mA)
